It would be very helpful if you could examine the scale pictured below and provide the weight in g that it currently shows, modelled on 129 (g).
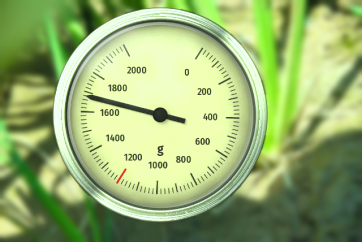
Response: 1680 (g)
